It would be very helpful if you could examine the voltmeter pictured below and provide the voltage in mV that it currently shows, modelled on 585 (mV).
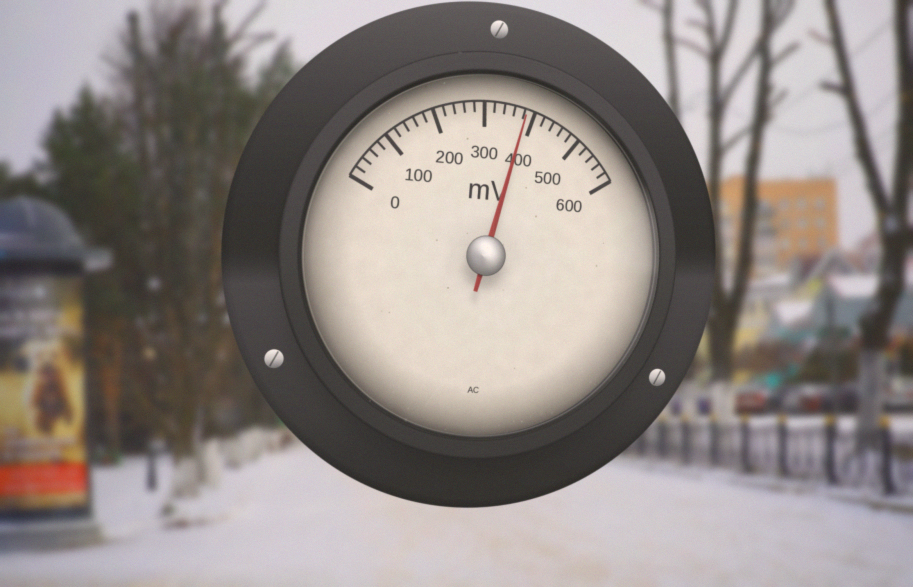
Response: 380 (mV)
